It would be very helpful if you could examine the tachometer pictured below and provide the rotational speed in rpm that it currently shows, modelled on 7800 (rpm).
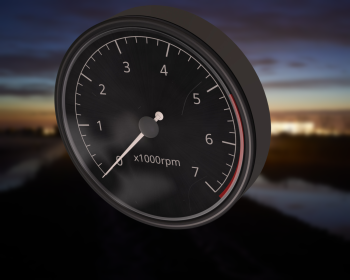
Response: 0 (rpm)
